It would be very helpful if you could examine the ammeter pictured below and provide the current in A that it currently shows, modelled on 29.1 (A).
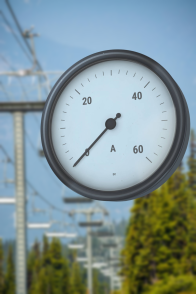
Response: 0 (A)
